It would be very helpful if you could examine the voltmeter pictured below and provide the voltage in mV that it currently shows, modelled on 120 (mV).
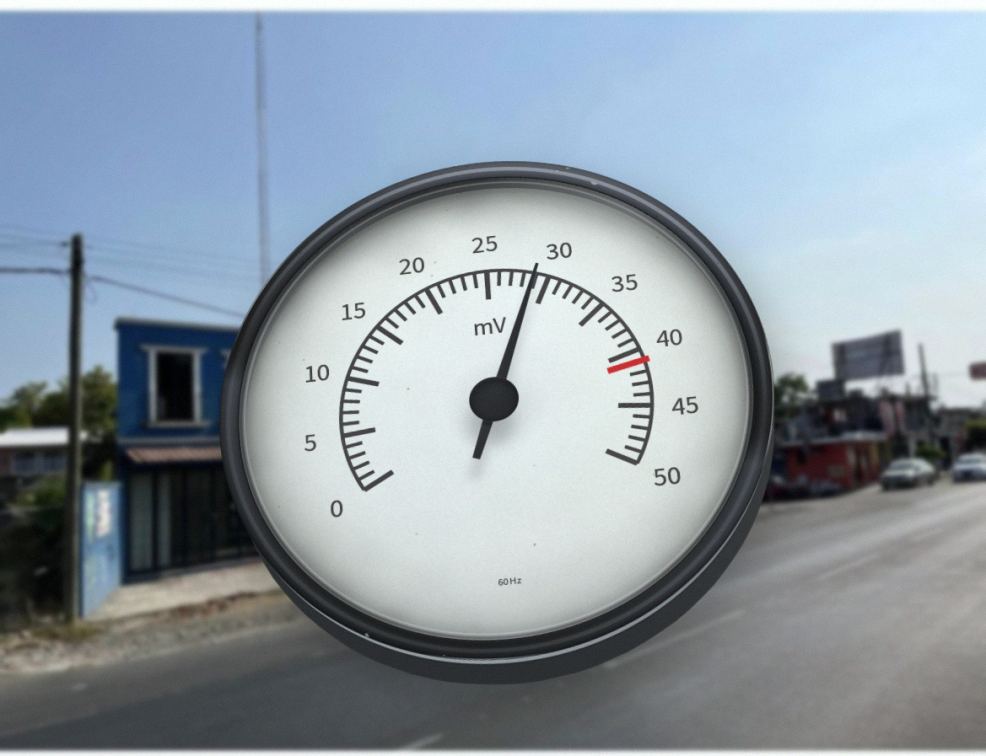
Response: 29 (mV)
